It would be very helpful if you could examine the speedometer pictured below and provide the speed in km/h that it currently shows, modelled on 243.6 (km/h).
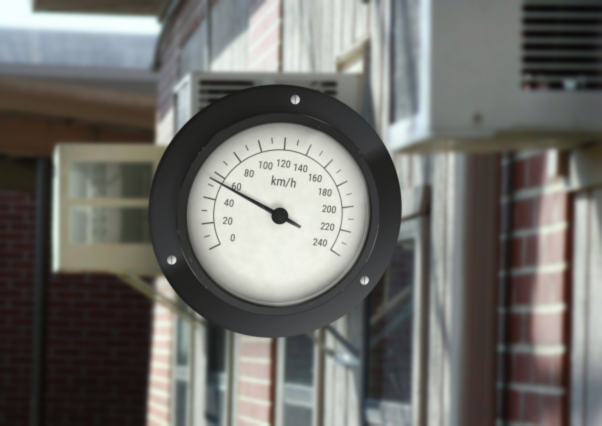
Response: 55 (km/h)
